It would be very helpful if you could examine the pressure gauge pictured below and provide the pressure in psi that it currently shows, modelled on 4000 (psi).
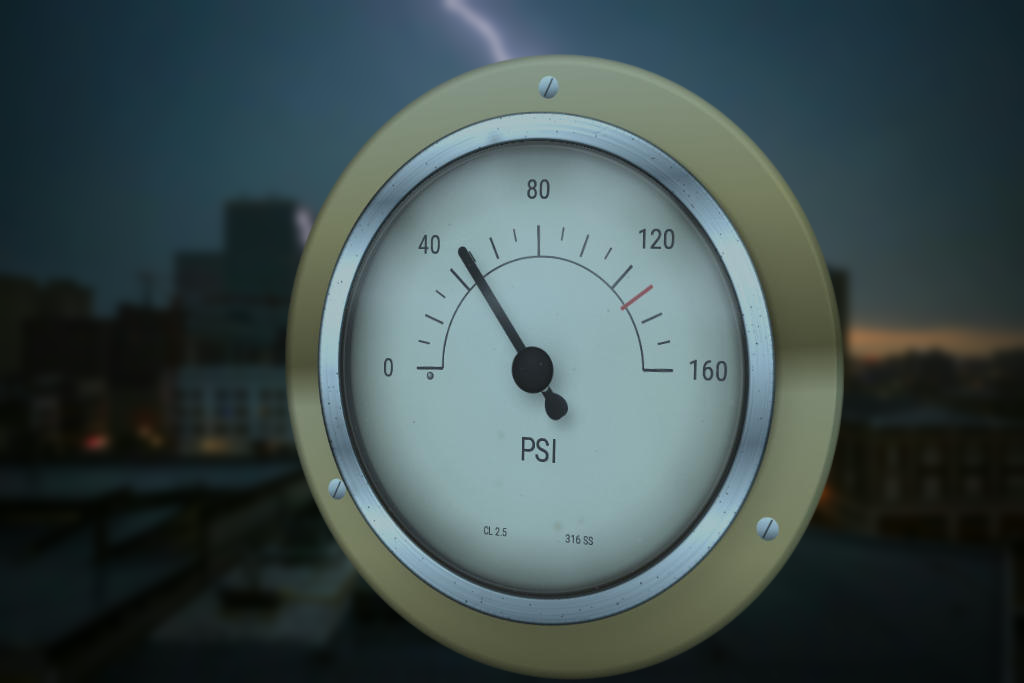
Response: 50 (psi)
